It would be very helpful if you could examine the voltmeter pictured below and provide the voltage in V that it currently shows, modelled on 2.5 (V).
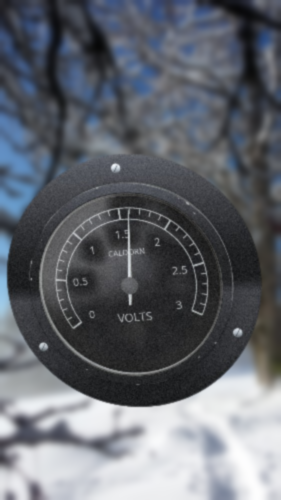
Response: 1.6 (V)
